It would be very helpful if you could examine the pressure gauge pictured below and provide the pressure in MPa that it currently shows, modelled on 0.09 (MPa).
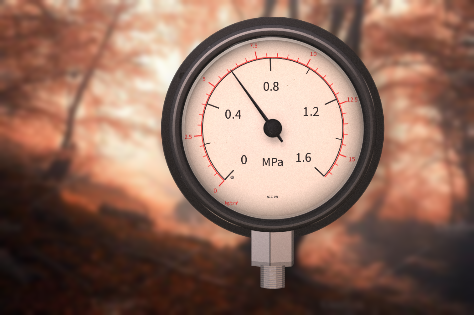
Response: 0.6 (MPa)
